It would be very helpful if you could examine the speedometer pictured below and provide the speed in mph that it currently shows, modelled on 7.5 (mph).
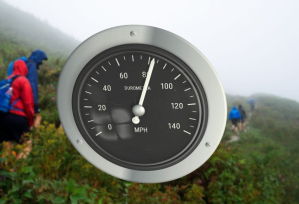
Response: 82.5 (mph)
